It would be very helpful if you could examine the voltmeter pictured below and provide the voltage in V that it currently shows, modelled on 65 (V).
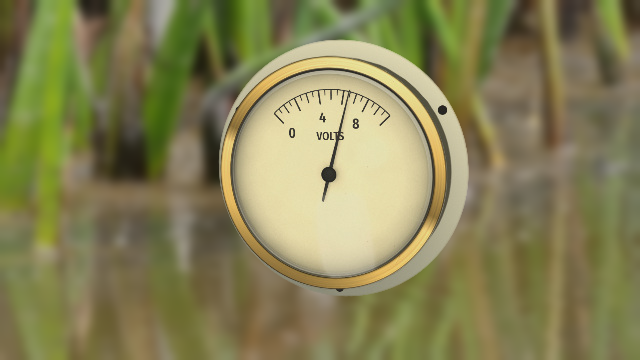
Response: 6.5 (V)
